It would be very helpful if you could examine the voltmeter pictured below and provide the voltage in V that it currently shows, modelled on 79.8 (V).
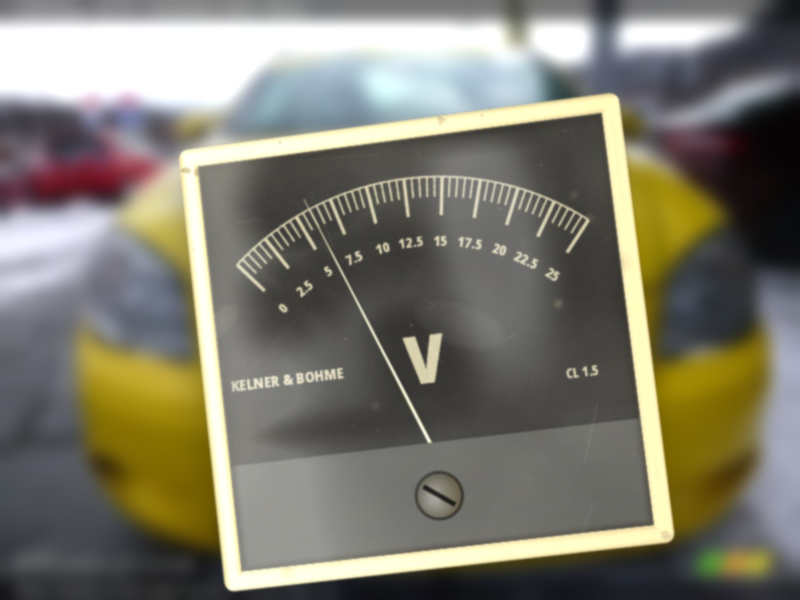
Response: 6 (V)
